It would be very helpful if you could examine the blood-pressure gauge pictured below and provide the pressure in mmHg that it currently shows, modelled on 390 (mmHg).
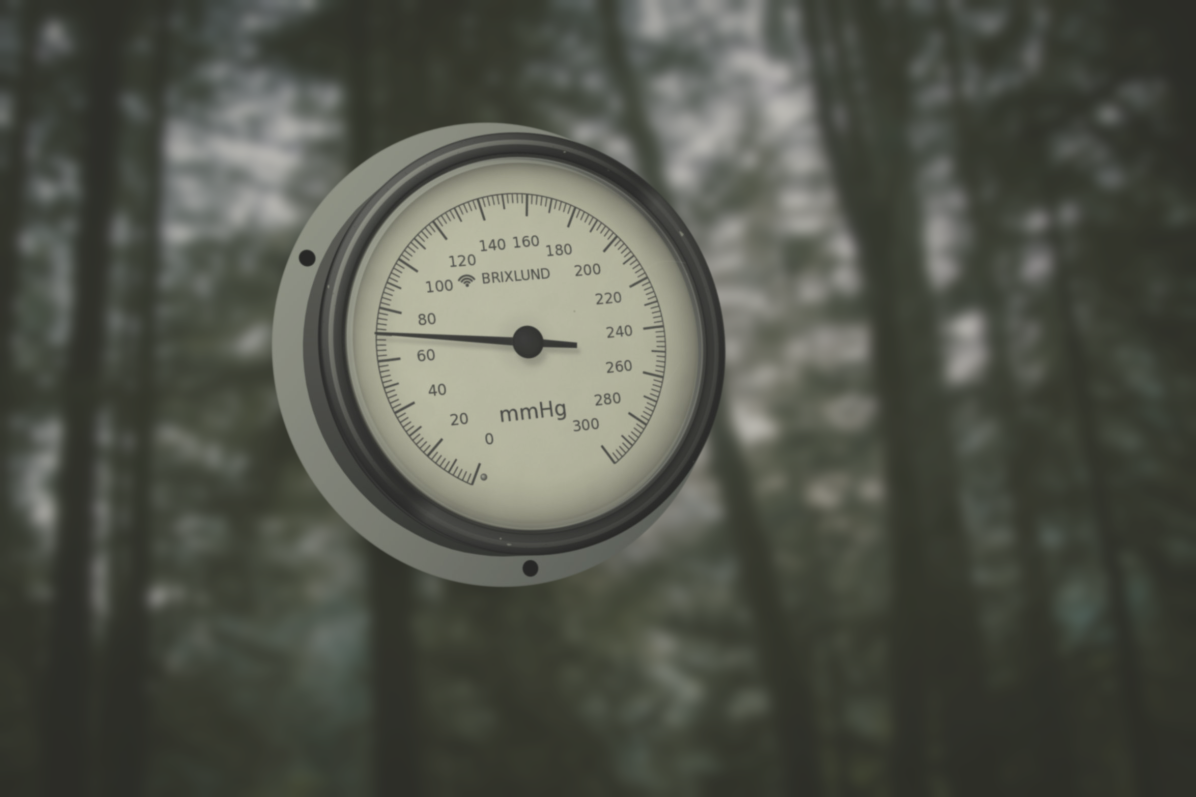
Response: 70 (mmHg)
